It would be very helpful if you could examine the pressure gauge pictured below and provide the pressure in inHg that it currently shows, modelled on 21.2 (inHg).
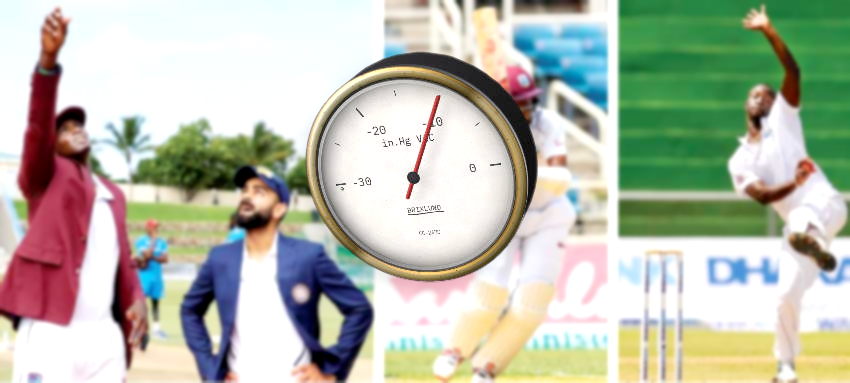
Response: -10 (inHg)
